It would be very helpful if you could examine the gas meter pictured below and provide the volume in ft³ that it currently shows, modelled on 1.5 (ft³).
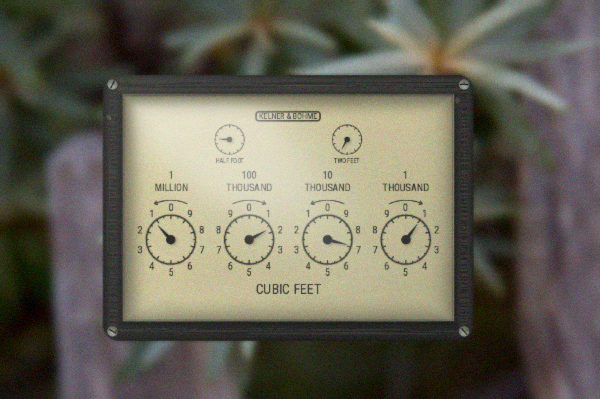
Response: 117100 (ft³)
